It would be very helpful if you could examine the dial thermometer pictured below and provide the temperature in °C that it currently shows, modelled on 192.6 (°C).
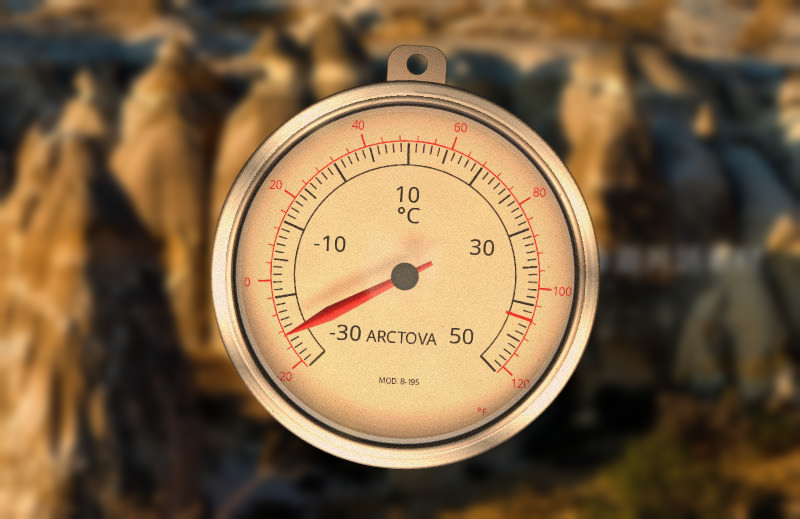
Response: -25 (°C)
